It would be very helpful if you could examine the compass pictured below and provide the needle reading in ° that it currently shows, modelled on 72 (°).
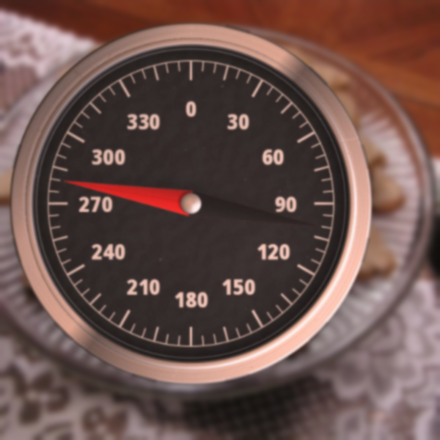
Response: 280 (°)
